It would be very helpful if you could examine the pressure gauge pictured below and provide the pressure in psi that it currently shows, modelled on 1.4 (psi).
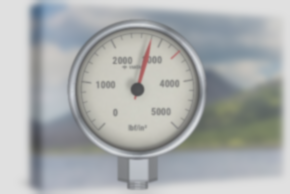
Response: 2800 (psi)
